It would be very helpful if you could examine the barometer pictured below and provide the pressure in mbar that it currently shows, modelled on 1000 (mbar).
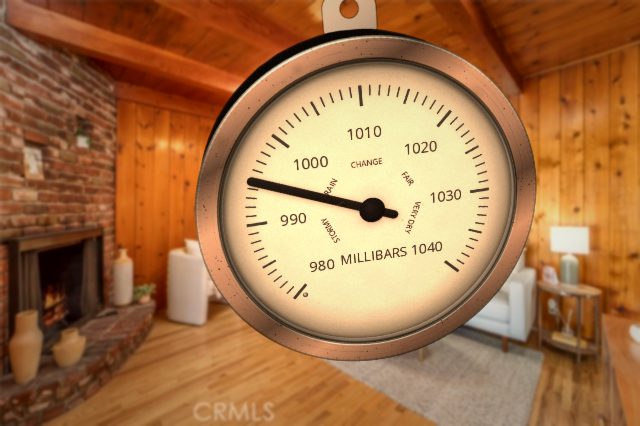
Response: 995 (mbar)
